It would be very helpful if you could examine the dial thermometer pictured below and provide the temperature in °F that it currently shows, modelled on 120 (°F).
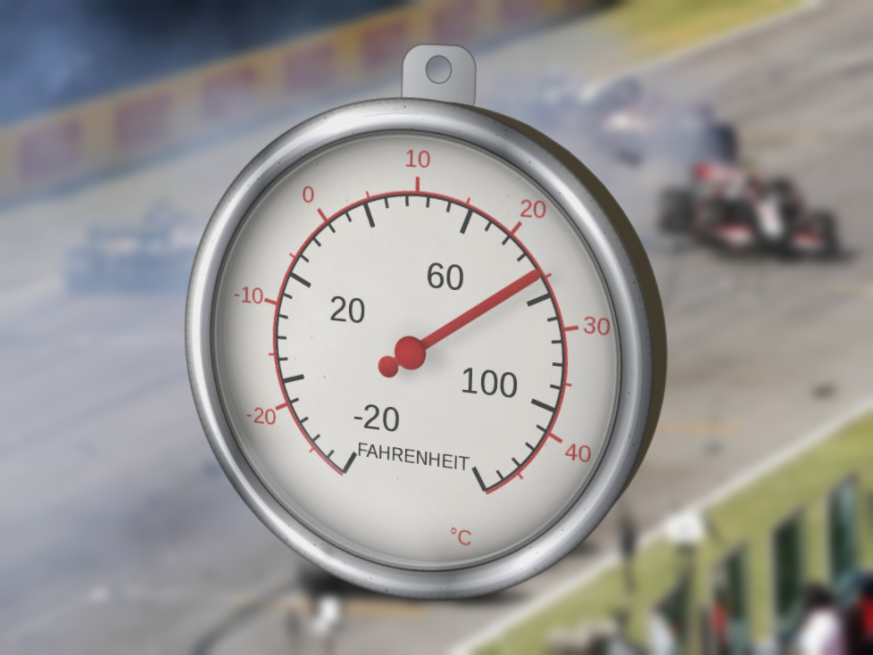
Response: 76 (°F)
